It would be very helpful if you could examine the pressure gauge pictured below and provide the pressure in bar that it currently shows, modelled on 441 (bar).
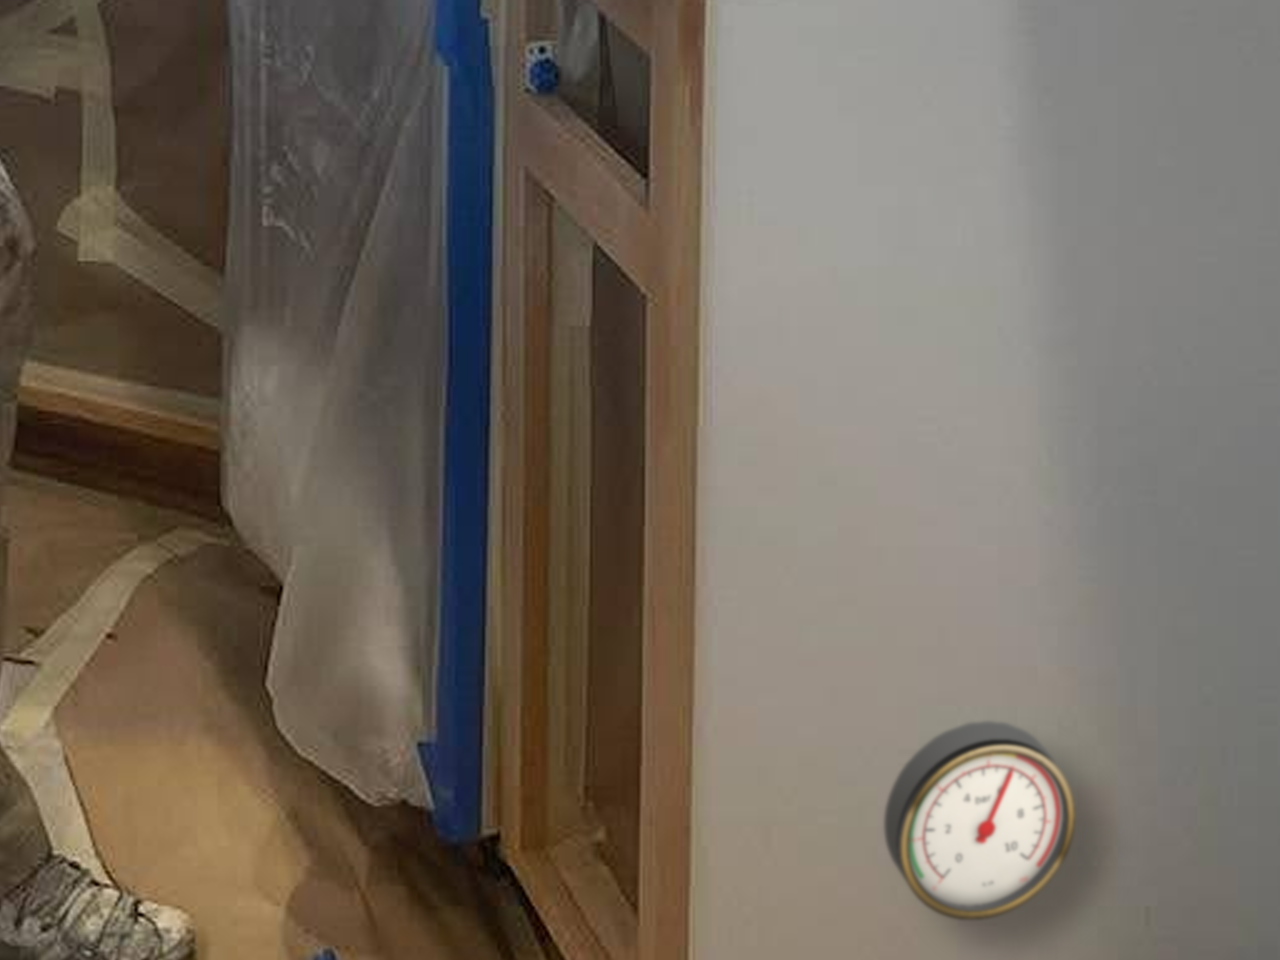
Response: 6 (bar)
